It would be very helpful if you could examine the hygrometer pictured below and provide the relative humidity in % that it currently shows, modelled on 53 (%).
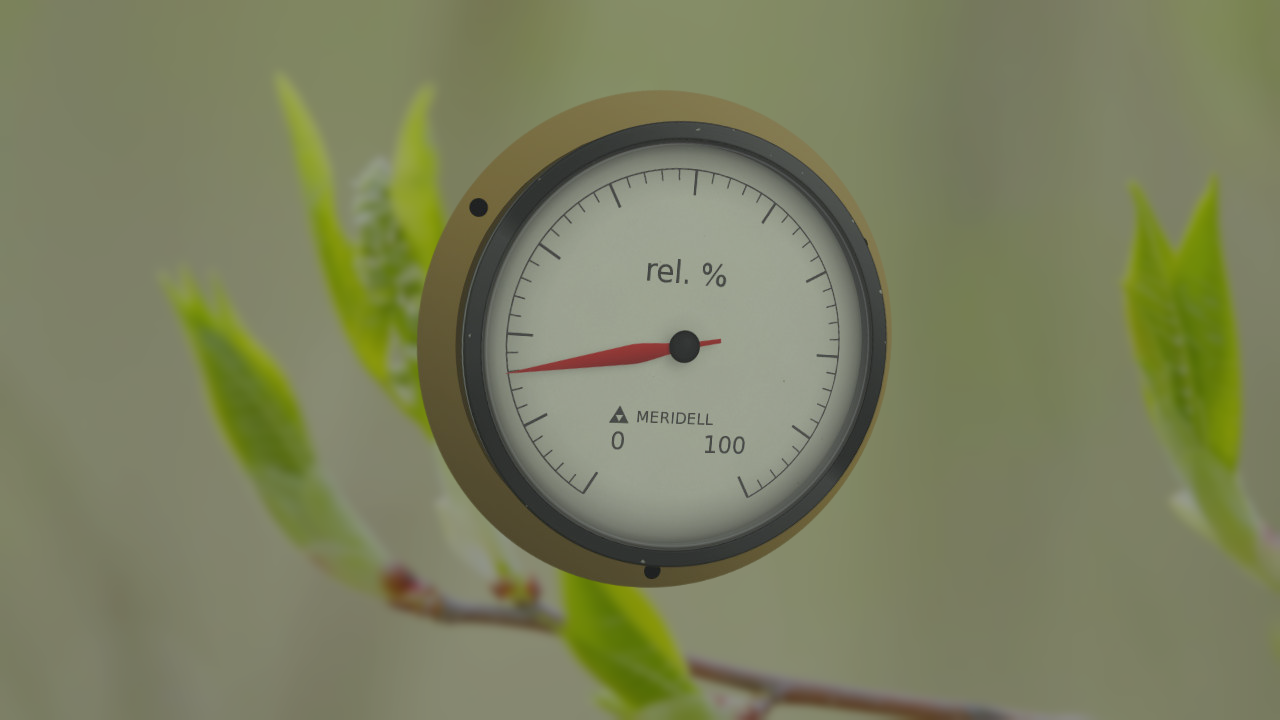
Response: 16 (%)
